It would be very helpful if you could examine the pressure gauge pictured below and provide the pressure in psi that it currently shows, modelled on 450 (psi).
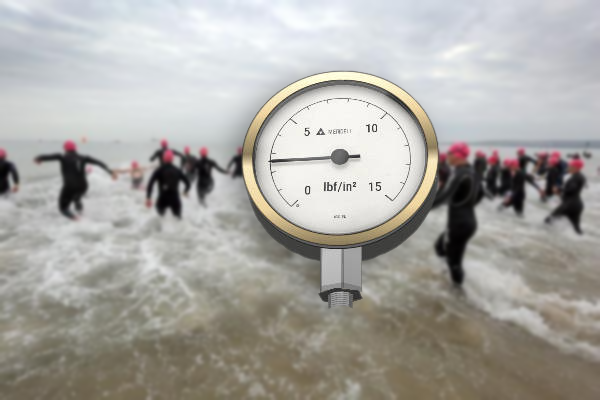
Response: 2.5 (psi)
